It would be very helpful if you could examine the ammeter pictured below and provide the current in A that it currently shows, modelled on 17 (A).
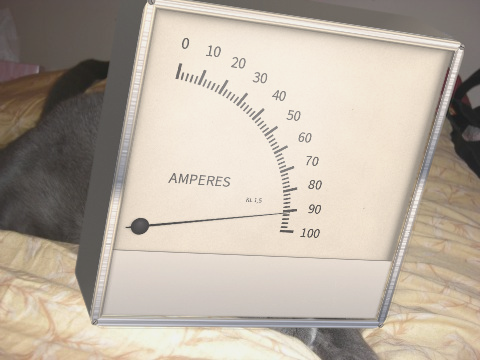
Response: 90 (A)
